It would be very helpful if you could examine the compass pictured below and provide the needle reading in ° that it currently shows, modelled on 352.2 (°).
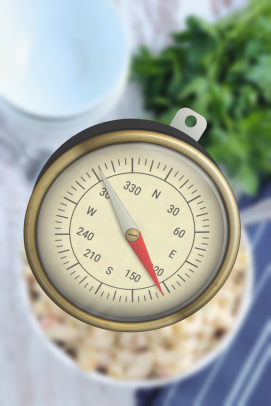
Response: 125 (°)
